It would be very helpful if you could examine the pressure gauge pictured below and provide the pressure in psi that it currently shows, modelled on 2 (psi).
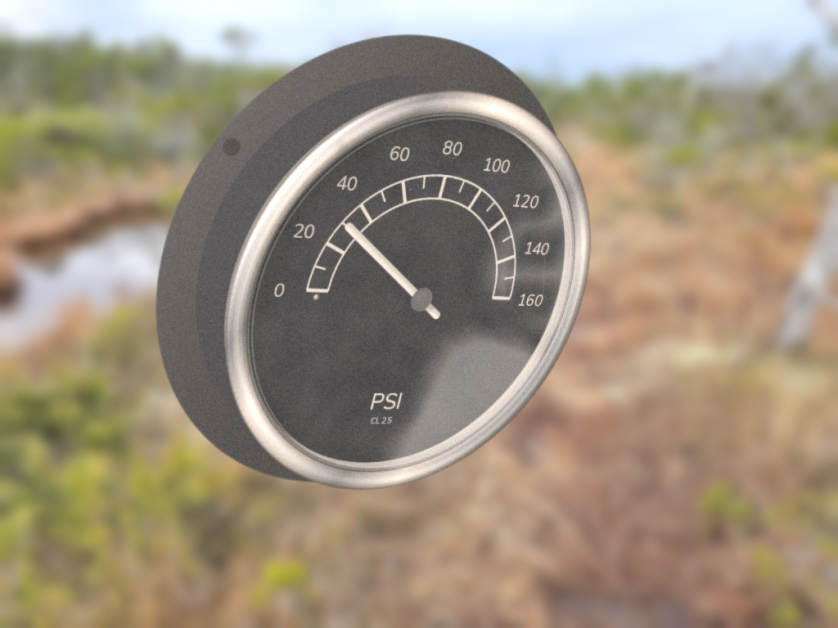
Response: 30 (psi)
